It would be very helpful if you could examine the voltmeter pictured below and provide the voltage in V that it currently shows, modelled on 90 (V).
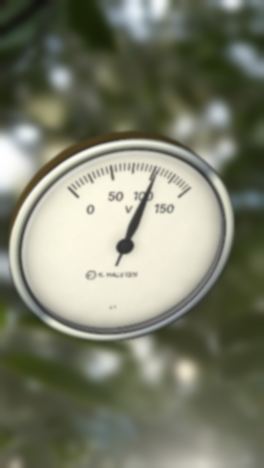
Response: 100 (V)
